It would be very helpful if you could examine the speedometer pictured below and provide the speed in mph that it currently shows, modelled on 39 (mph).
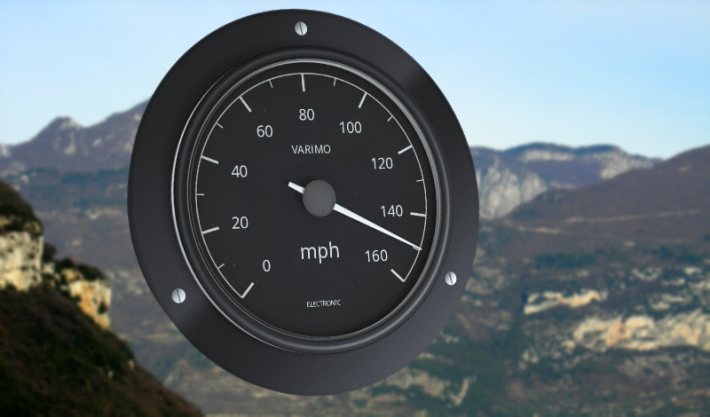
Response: 150 (mph)
